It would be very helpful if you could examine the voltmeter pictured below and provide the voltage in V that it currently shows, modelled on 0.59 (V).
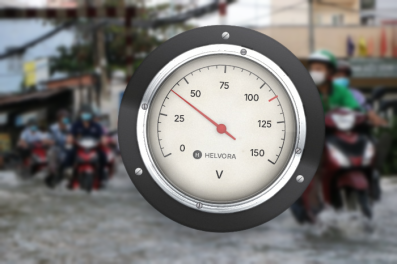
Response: 40 (V)
